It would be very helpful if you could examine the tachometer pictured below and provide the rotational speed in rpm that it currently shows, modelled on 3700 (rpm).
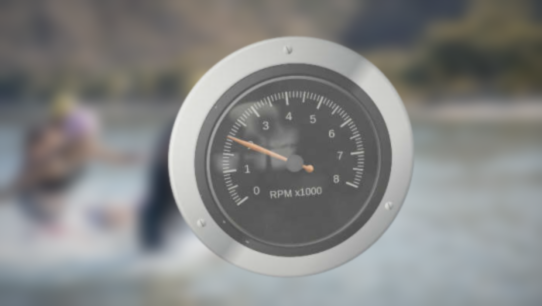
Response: 2000 (rpm)
